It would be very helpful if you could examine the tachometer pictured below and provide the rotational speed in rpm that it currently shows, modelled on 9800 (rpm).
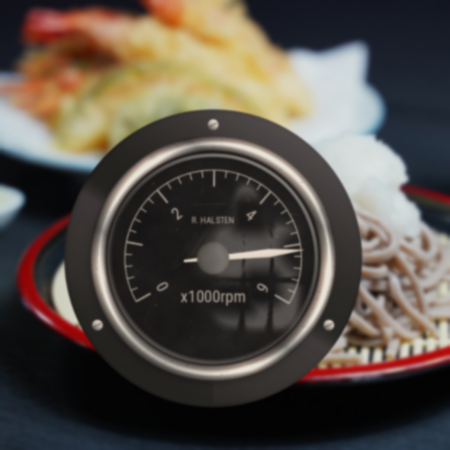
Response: 5100 (rpm)
